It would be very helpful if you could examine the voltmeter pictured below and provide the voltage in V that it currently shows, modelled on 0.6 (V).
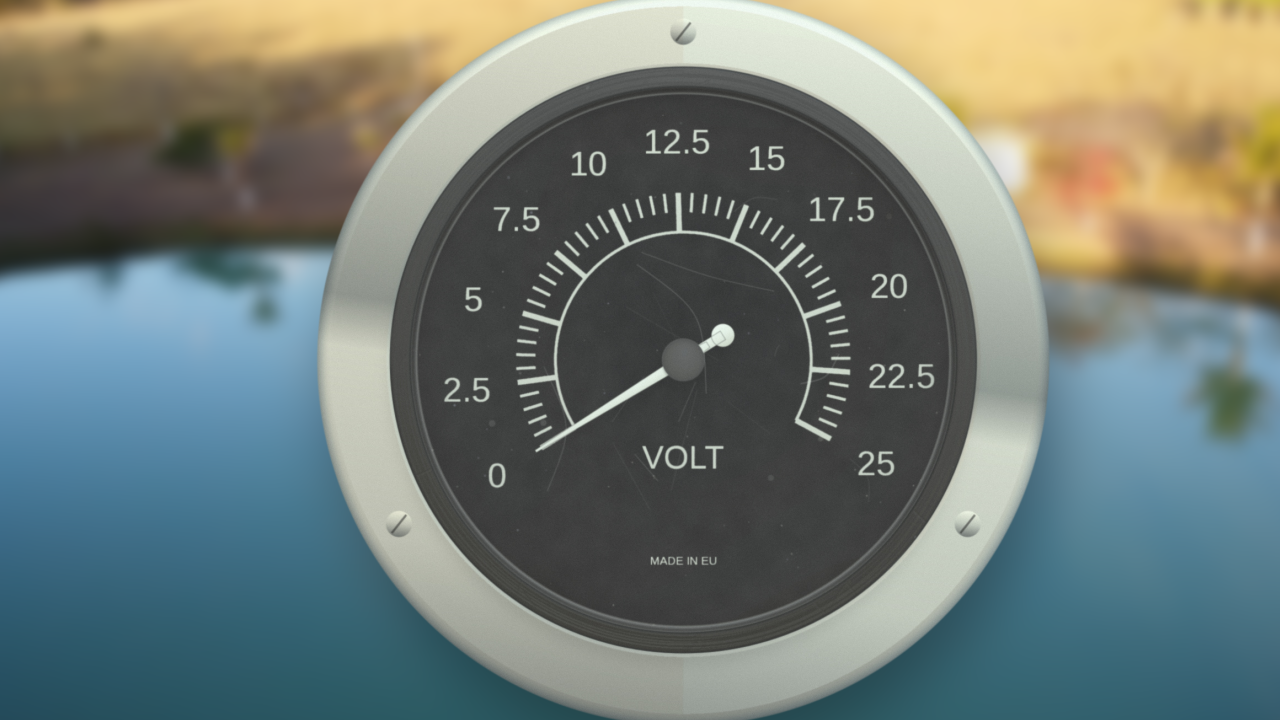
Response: 0 (V)
